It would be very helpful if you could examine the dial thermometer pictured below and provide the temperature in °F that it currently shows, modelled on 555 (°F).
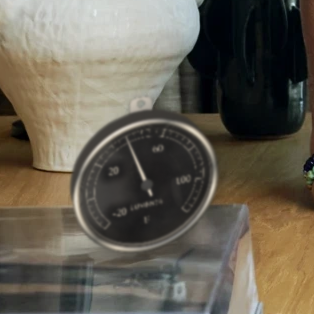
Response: 40 (°F)
